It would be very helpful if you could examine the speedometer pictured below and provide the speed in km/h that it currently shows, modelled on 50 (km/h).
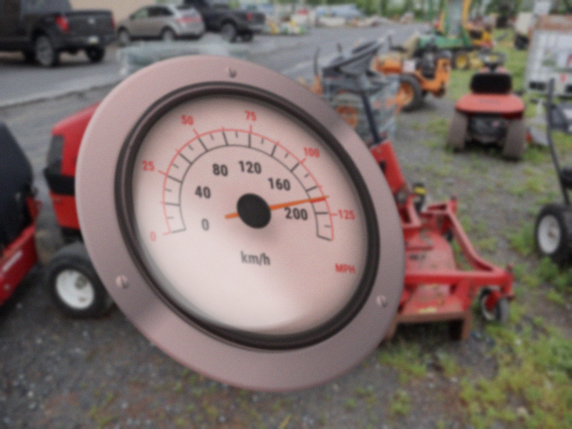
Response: 190 (km/h)
